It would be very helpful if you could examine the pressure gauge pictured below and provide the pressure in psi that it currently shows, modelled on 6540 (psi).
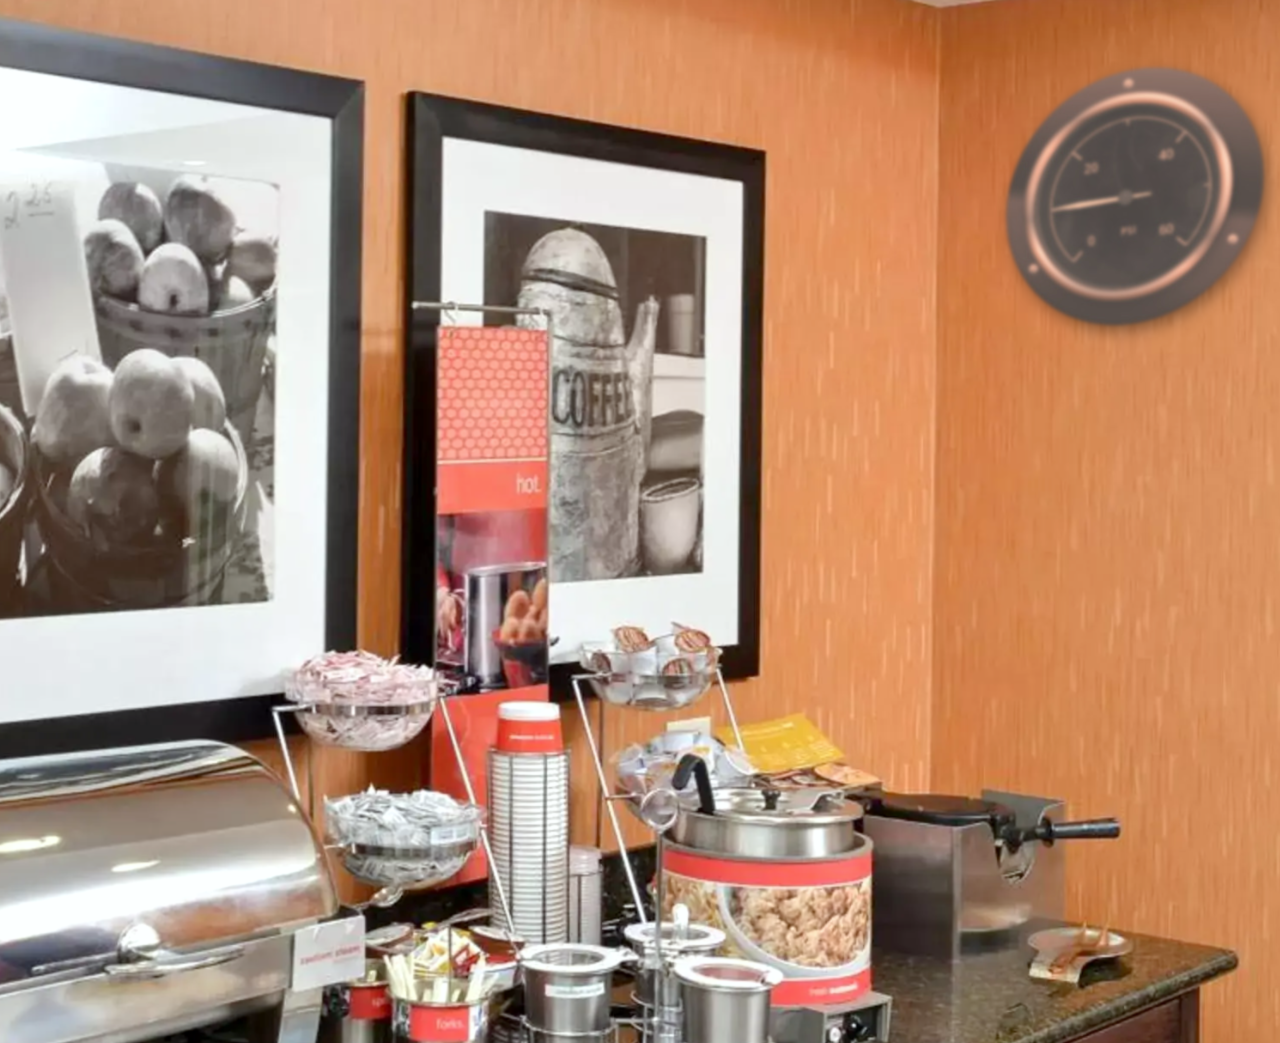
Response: 10 (psi)
